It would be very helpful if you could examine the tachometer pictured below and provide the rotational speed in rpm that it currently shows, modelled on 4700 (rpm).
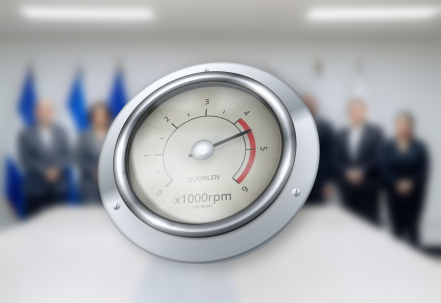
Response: 4500 (rpm)
